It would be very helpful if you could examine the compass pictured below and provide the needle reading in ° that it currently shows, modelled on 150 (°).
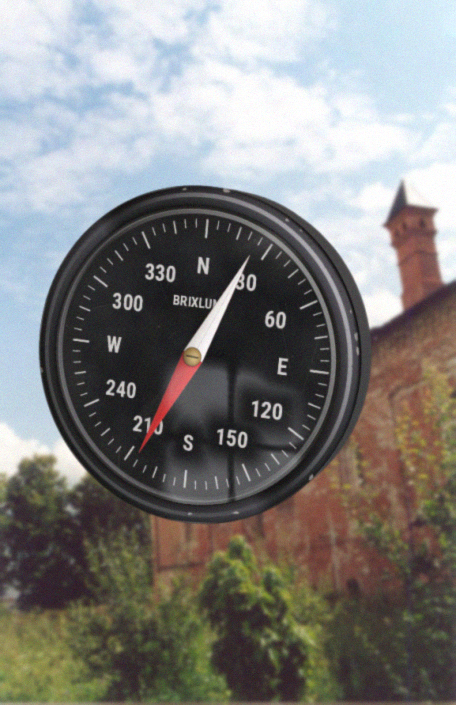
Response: 205 (°)
